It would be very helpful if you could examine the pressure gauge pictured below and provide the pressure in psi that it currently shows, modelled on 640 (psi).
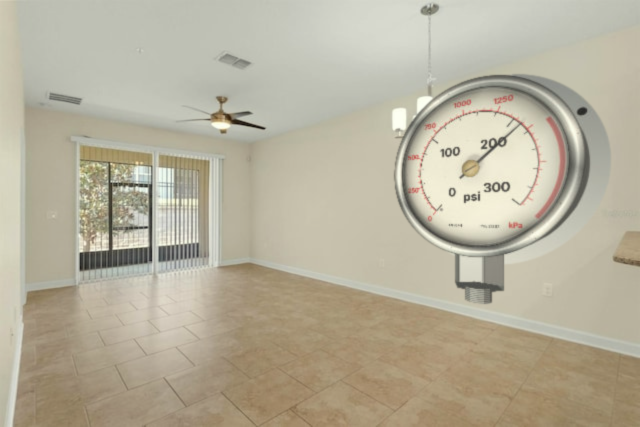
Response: 210 (psi)
